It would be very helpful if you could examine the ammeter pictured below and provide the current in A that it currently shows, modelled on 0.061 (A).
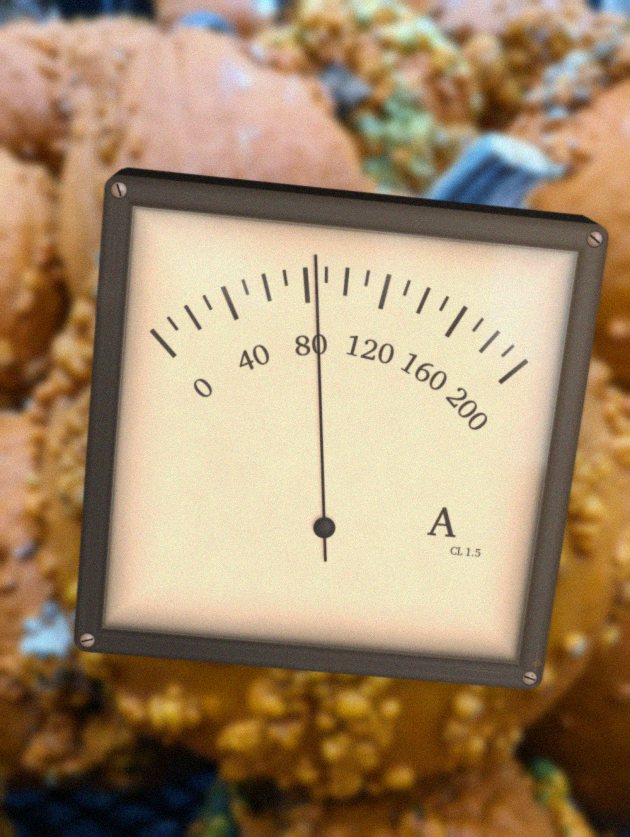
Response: 85 (A)
